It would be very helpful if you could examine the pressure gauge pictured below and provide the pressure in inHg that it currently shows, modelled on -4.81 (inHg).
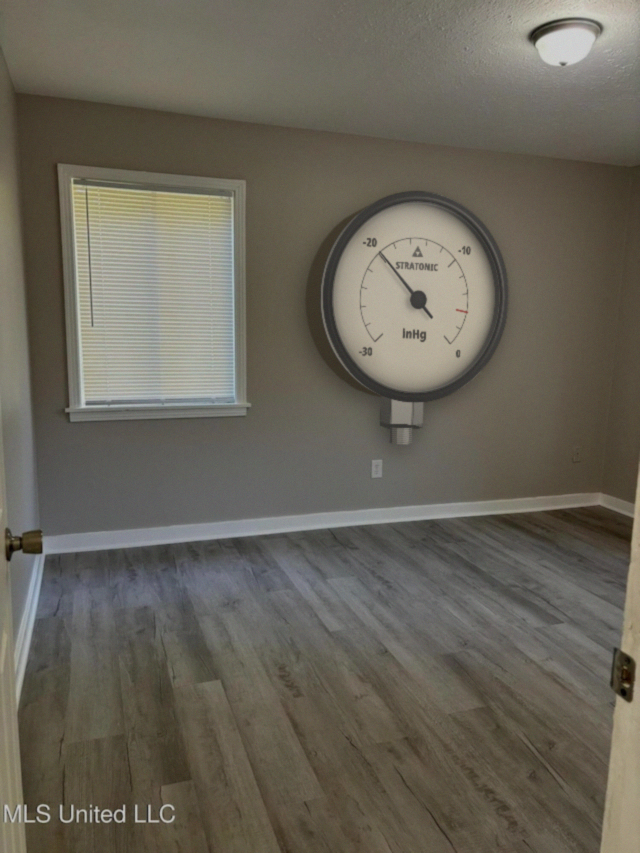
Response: -20 (inHg)
